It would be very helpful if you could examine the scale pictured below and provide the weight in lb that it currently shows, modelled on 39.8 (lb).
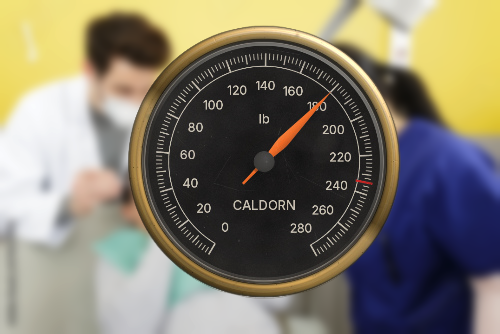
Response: 180 (lb)
